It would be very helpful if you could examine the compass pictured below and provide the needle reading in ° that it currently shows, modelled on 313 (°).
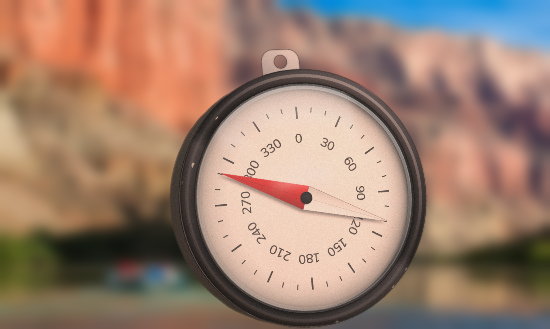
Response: 290 (°)
